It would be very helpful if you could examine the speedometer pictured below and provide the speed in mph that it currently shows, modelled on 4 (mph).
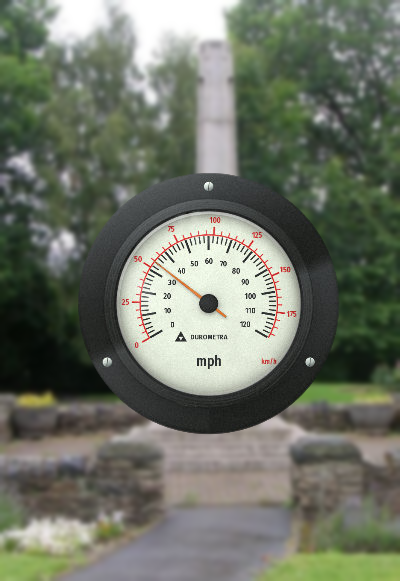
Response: 34 (mph)
